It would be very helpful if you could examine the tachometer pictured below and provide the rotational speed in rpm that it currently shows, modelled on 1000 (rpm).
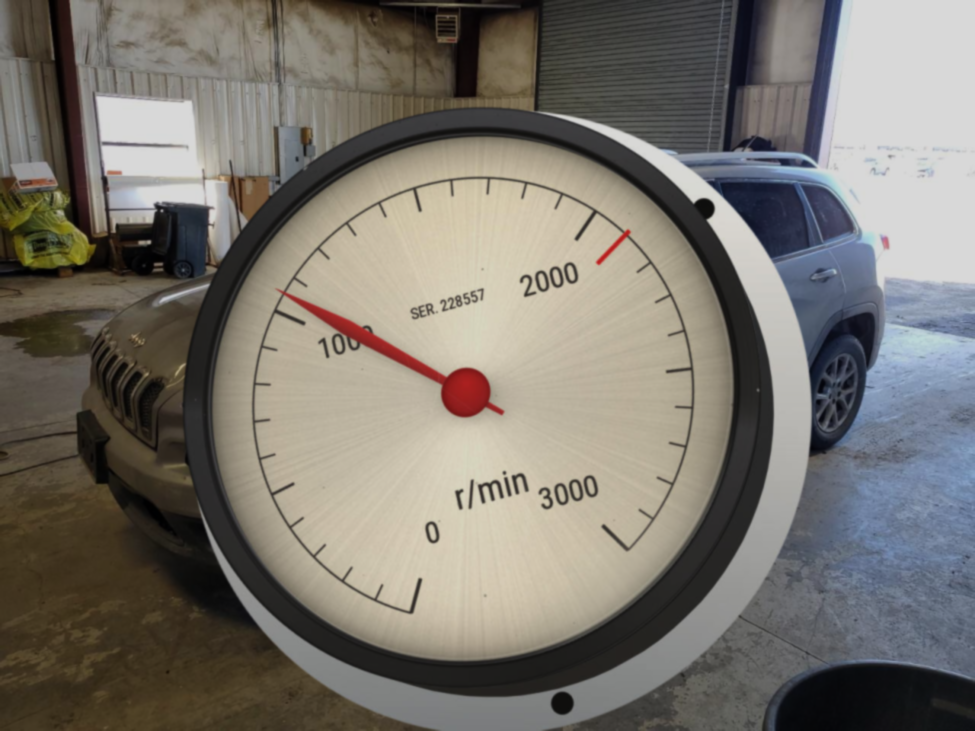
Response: 1050 (rpm)
